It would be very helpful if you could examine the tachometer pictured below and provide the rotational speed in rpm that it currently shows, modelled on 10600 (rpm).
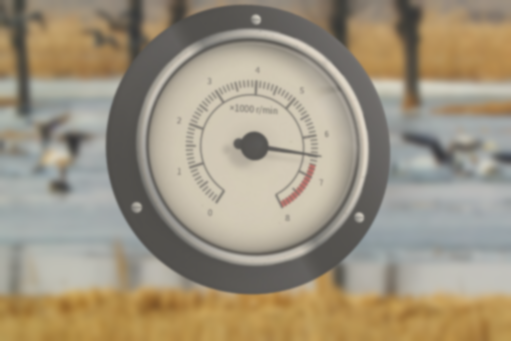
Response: 6500 (rpm)
